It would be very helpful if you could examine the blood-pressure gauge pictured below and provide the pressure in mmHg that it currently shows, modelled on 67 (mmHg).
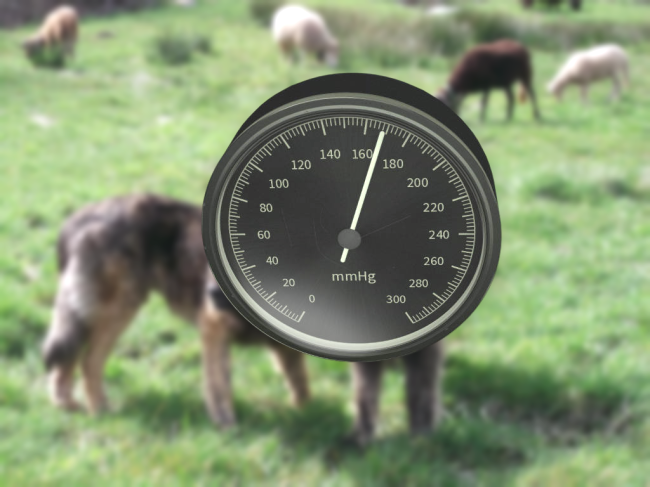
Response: 168 (mmHg)
